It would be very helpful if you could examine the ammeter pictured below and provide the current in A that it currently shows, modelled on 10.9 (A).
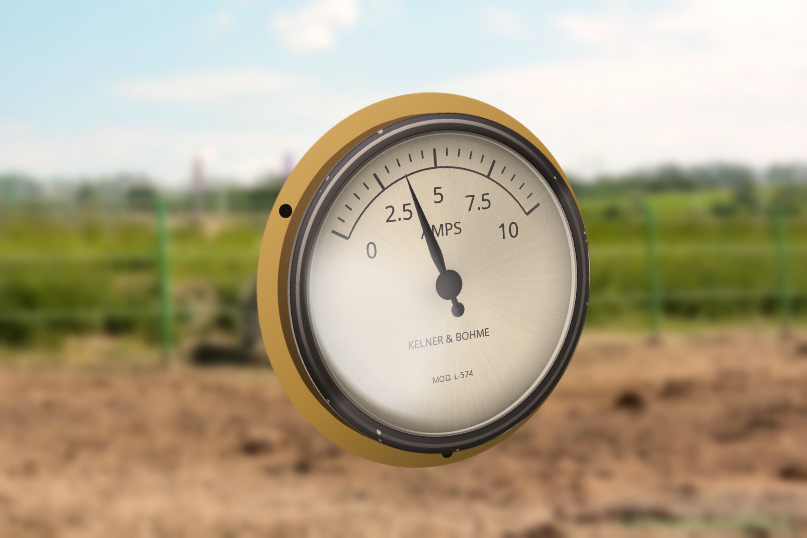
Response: 3.5 (A)
